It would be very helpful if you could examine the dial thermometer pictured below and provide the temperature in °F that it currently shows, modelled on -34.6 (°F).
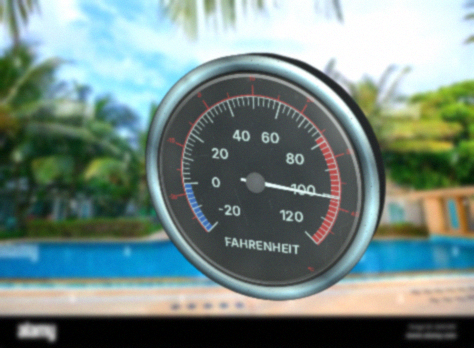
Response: 100 (°F)
